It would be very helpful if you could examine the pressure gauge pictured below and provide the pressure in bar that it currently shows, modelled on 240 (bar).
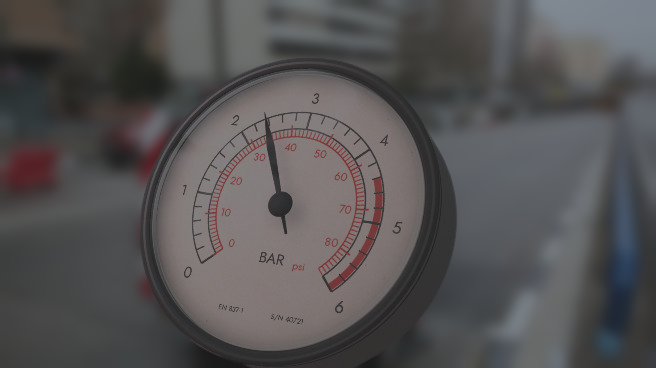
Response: 2.4 (bar)
